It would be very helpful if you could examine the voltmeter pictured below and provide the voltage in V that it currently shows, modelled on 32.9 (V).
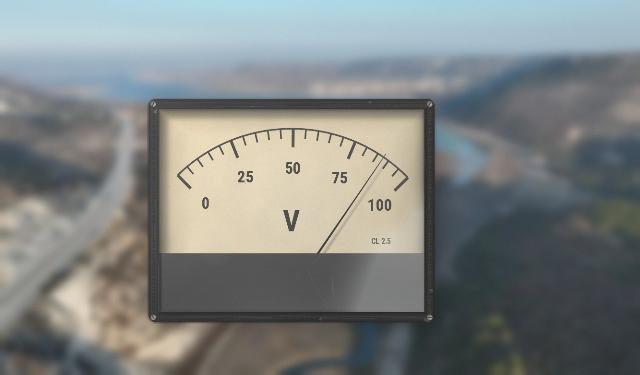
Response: 87.5 (V)
